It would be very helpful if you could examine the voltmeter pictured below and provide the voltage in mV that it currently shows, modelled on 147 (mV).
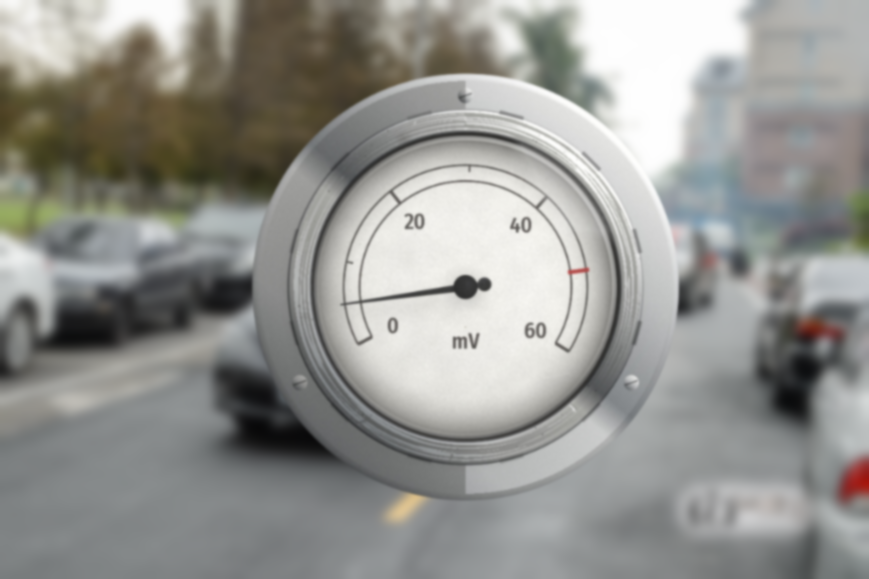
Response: 5 (mV)
